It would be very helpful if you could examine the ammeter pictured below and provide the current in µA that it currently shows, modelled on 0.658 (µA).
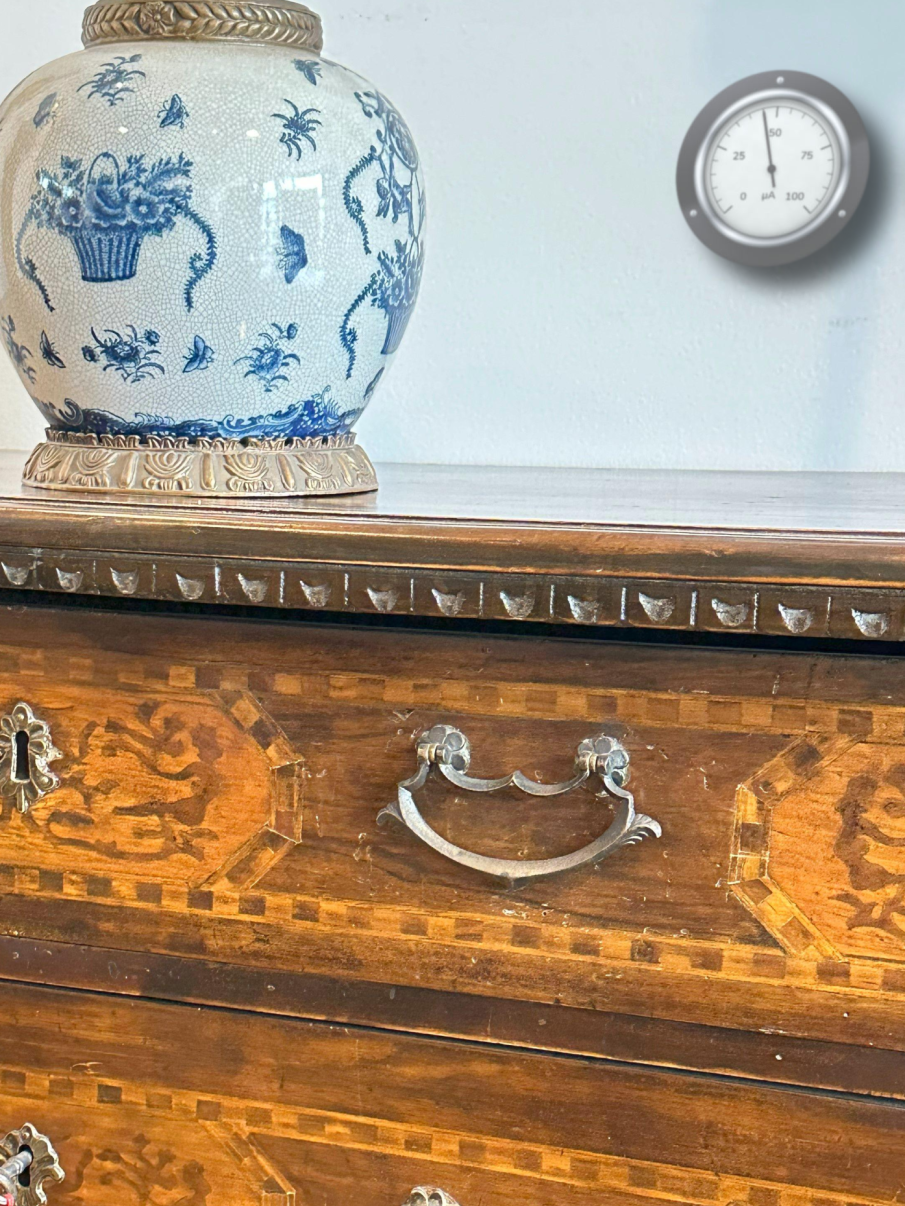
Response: 45 (µA)
